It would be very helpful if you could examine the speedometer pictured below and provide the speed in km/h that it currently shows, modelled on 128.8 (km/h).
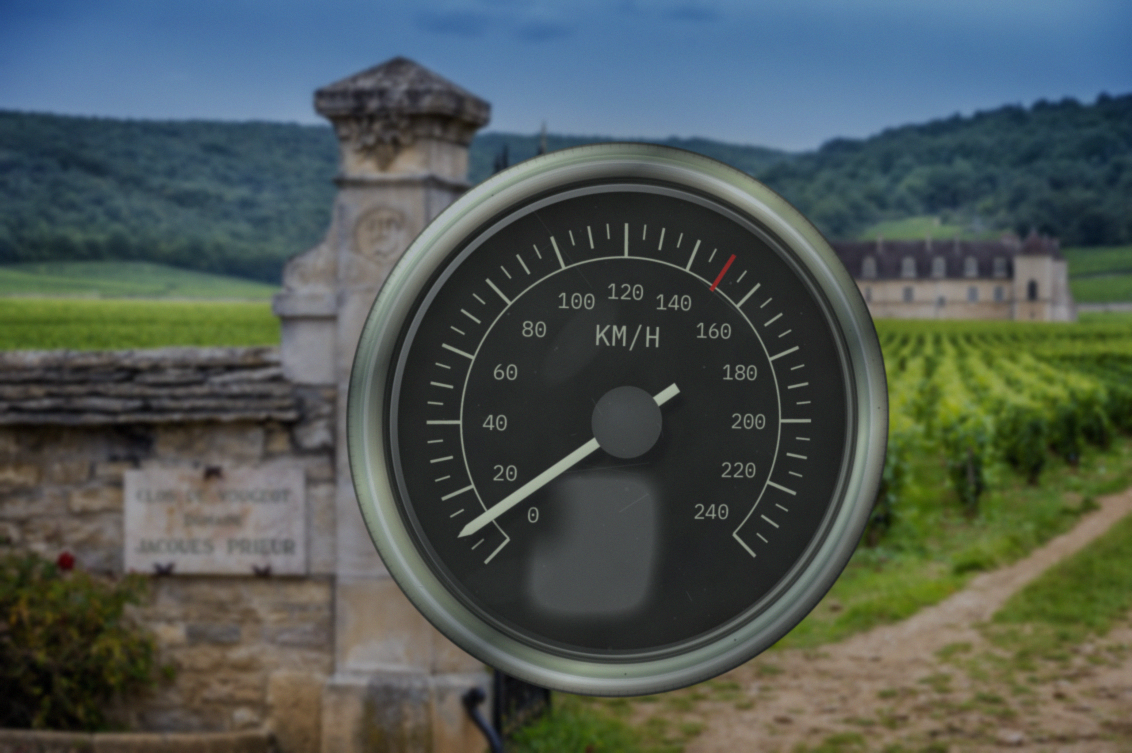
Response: 10 (km/h)
